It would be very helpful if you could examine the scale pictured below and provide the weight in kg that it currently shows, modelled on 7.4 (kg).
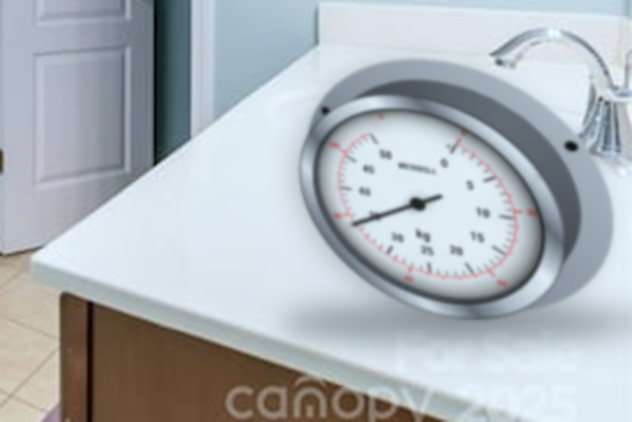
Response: 35 (kg)
